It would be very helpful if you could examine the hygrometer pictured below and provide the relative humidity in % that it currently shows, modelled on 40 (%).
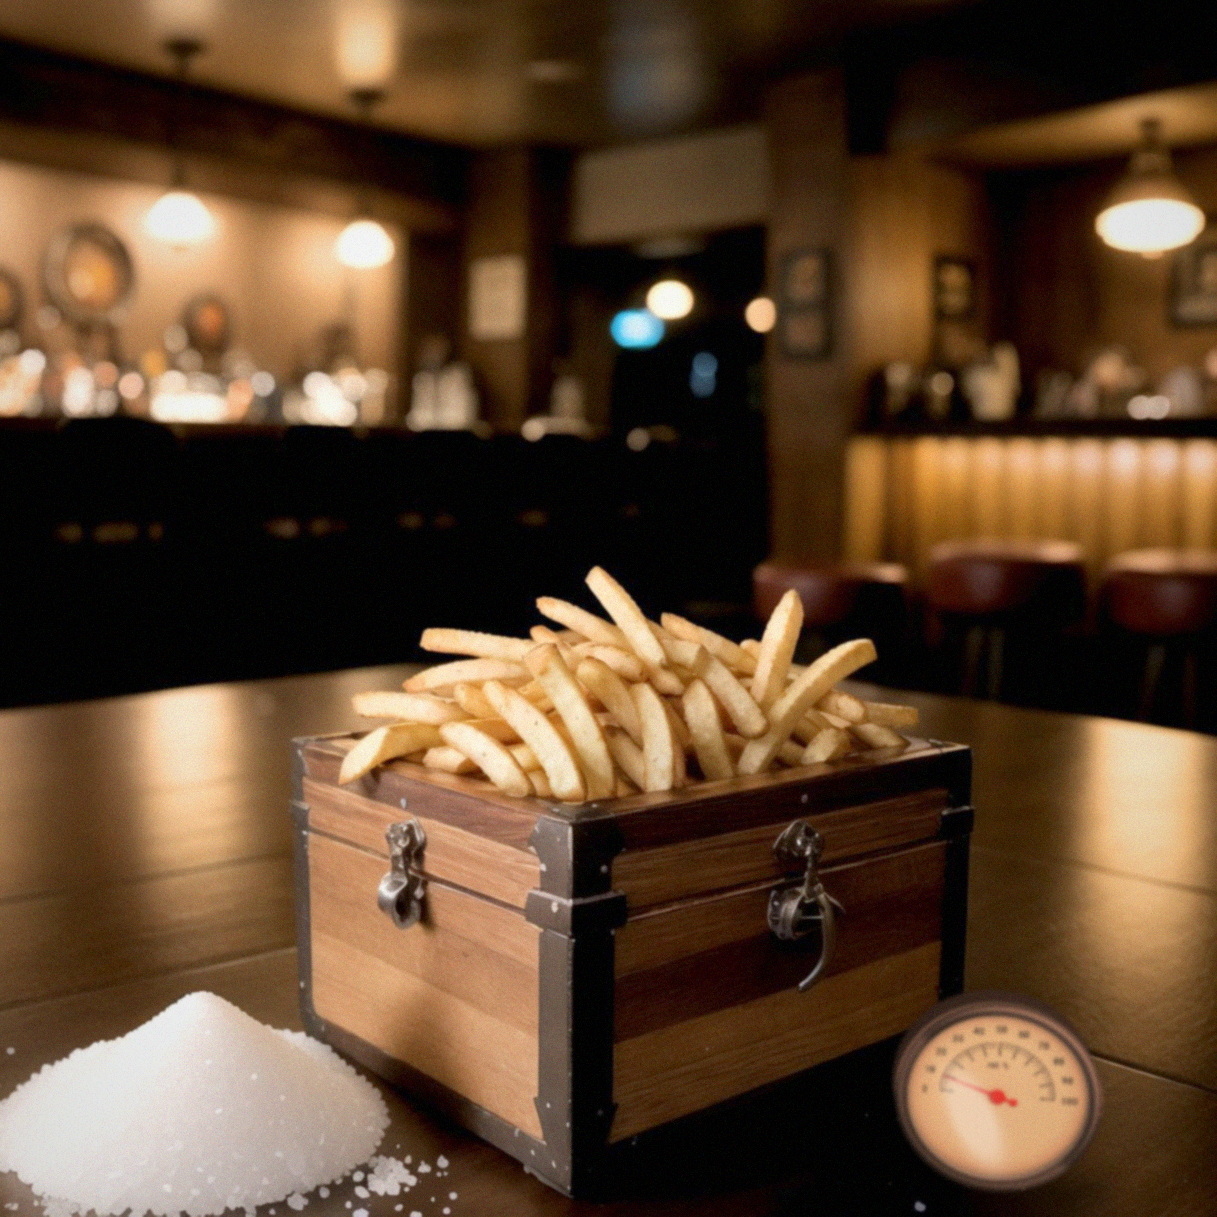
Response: 10 (%)
